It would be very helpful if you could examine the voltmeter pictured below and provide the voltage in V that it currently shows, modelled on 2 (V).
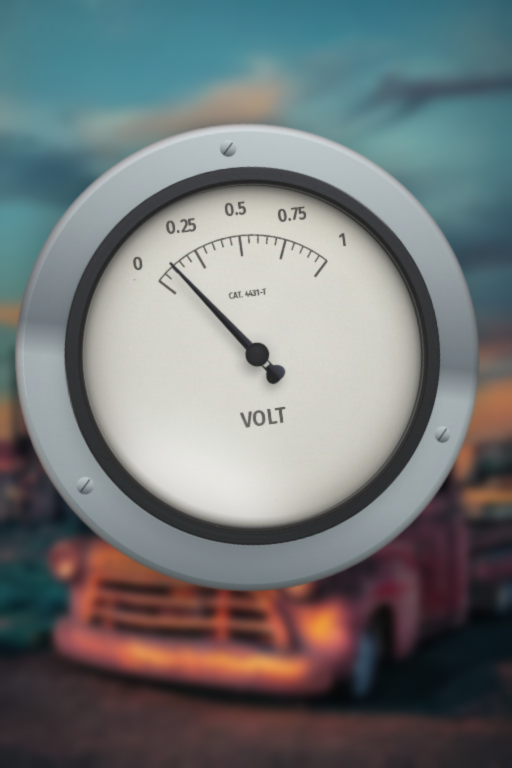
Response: 0.1 (V)
